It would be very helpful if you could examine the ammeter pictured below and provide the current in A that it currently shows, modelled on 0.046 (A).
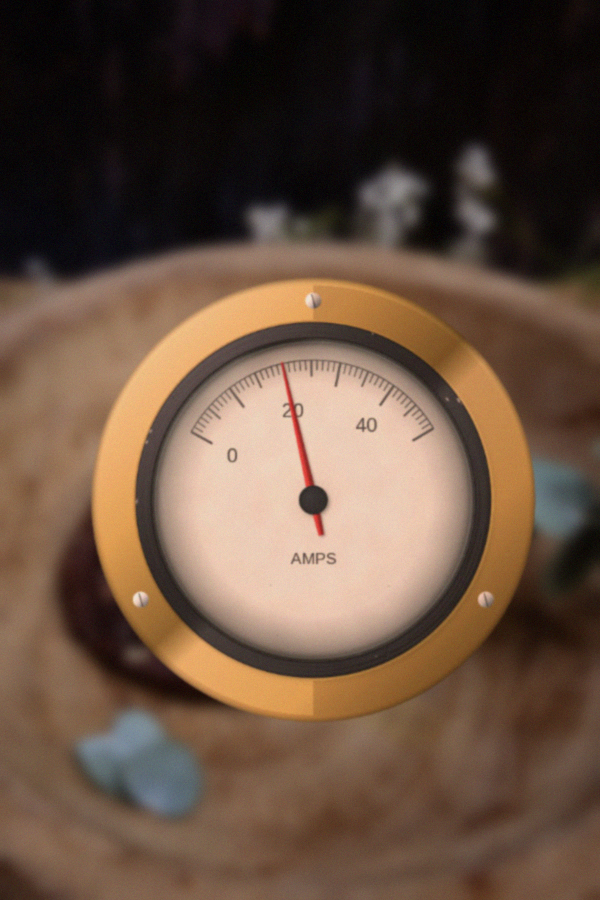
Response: 20 (A)
